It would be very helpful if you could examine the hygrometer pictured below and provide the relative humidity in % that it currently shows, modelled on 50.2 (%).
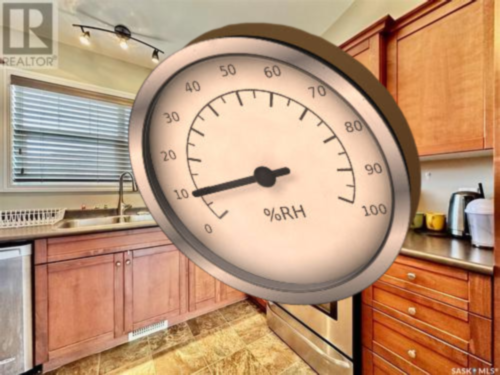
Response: 10 (%)
